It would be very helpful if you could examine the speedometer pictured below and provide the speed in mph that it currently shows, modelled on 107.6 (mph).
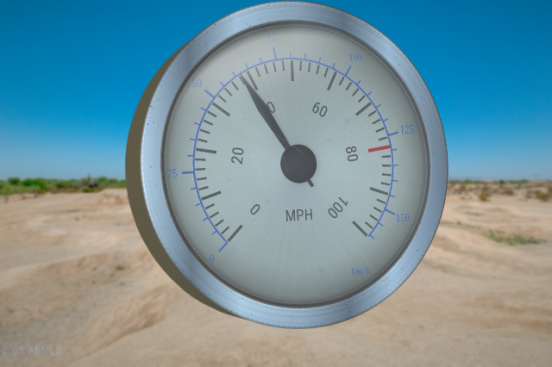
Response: 38 (mph)
